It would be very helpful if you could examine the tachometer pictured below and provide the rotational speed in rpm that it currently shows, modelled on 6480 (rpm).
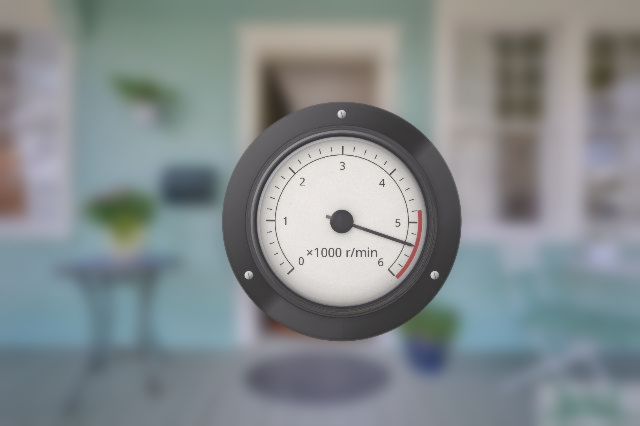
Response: 5400 (rpm)
